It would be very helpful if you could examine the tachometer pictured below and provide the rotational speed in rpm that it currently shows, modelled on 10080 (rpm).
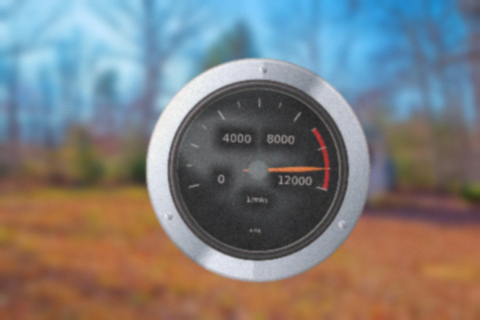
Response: 11000 (rpm)
